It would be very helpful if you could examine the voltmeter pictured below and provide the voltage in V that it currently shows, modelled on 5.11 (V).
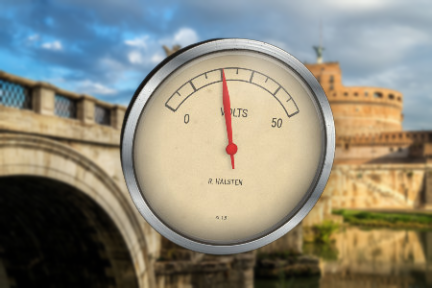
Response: 20 (V)
